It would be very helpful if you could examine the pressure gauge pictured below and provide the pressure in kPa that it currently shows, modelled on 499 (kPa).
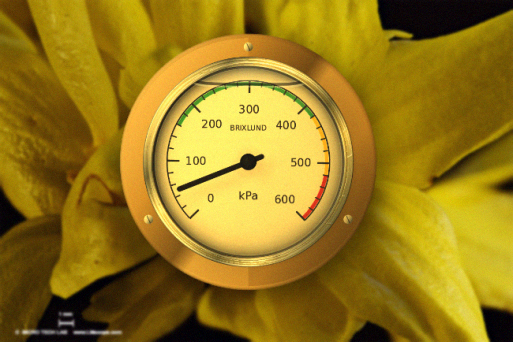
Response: 50 (kPa)
